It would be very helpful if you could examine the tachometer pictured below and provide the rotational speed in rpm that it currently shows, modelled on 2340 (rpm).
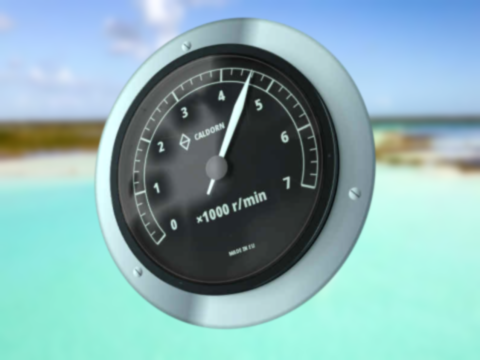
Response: 4600 (rpm)
